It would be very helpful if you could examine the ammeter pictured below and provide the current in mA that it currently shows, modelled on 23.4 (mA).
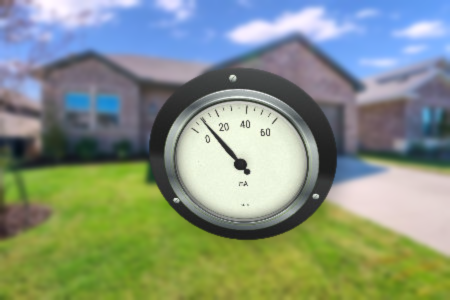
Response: 10 (mA)
